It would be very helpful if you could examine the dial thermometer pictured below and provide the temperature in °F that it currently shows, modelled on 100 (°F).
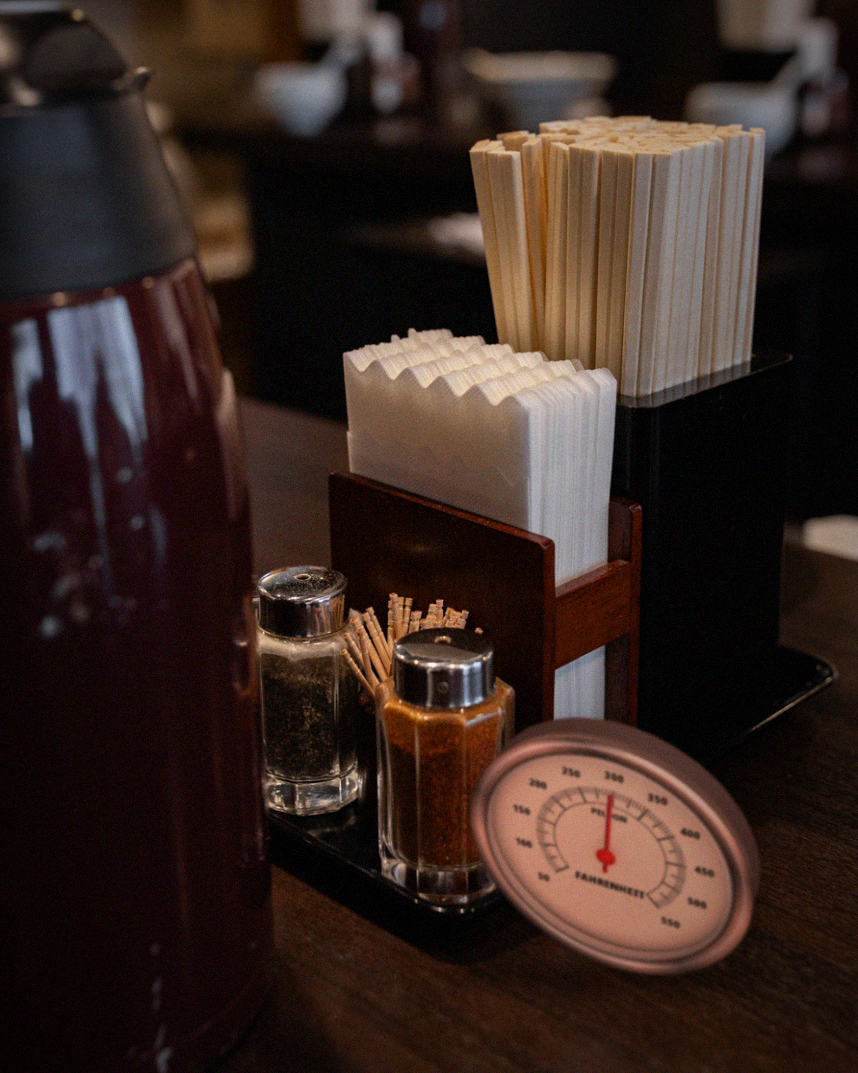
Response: 300 (°F)
